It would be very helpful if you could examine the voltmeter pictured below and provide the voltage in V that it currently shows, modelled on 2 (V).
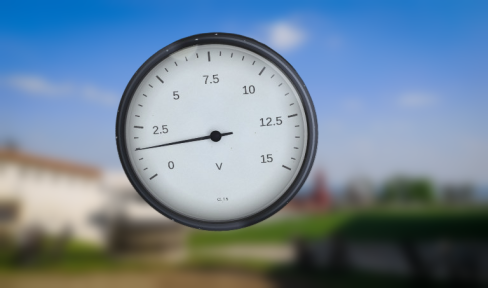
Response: 1.5 (V)
